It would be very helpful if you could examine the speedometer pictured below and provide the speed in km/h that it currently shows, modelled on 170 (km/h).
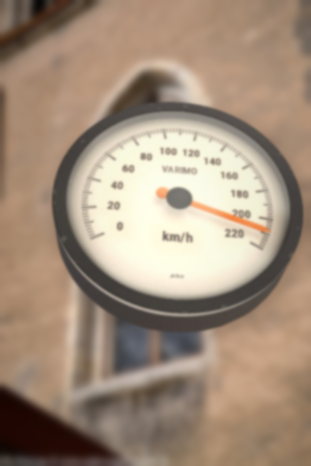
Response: 210 (km/h)
